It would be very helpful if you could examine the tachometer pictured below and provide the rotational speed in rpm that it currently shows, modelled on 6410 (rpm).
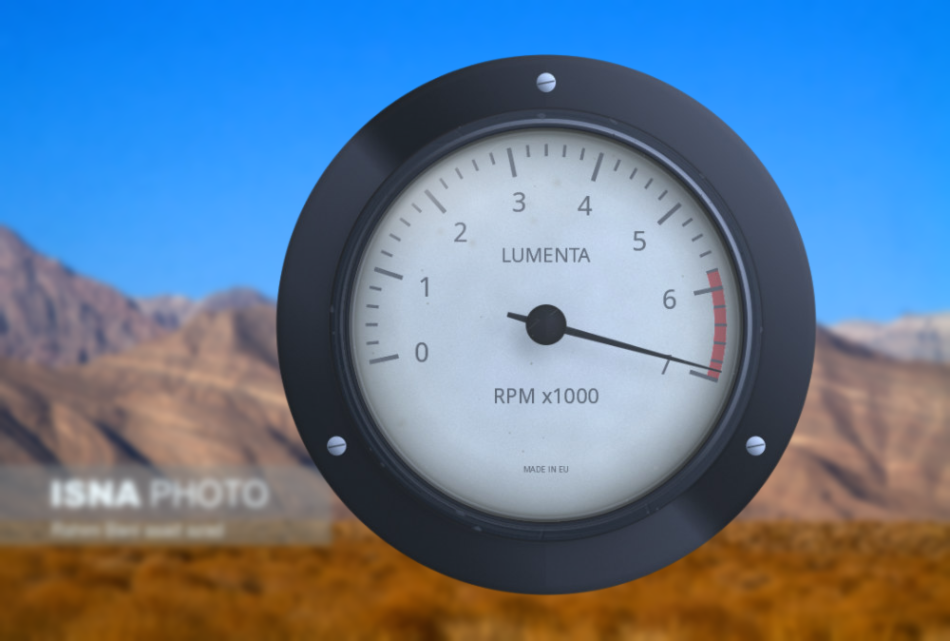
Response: 6900 (rpm)
